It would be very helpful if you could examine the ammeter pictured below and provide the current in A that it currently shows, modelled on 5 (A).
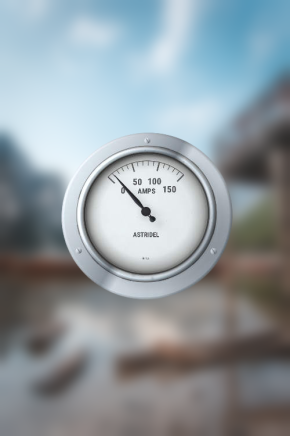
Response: 10 (A)
